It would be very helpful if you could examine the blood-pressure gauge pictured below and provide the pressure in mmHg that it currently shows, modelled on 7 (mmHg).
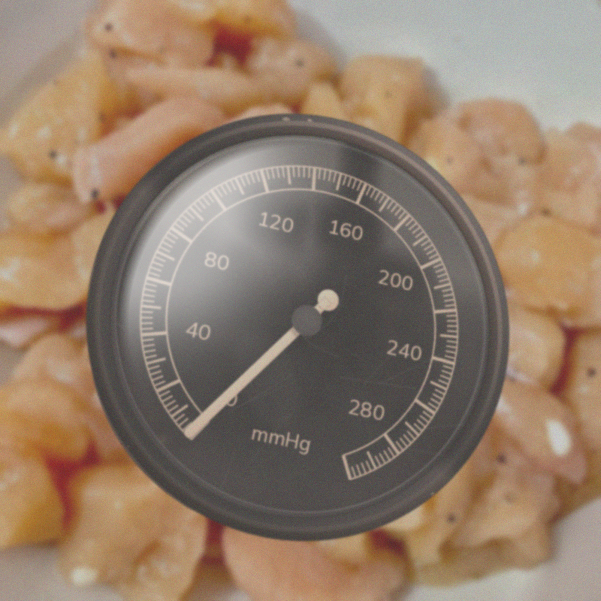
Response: 2 (mmHg)
